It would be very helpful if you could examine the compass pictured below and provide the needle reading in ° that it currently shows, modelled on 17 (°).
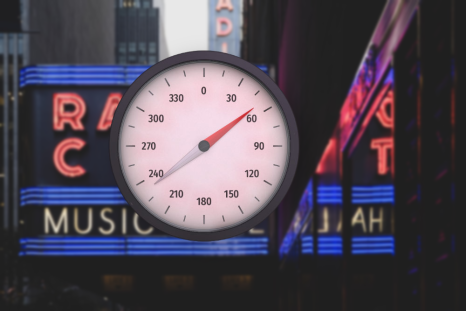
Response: 52.5 (°)
